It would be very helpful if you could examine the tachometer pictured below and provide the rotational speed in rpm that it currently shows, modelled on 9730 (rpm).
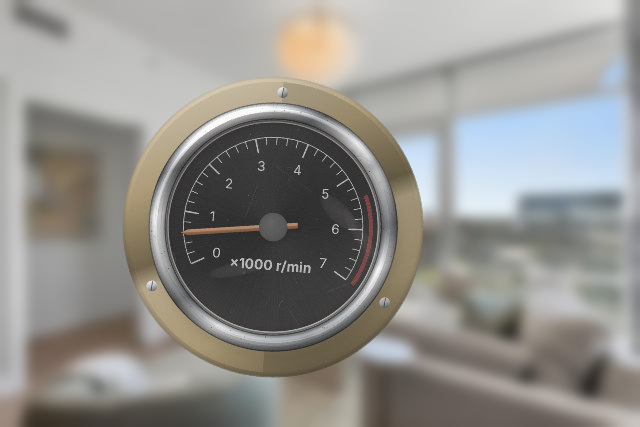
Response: 600 (rpm)
